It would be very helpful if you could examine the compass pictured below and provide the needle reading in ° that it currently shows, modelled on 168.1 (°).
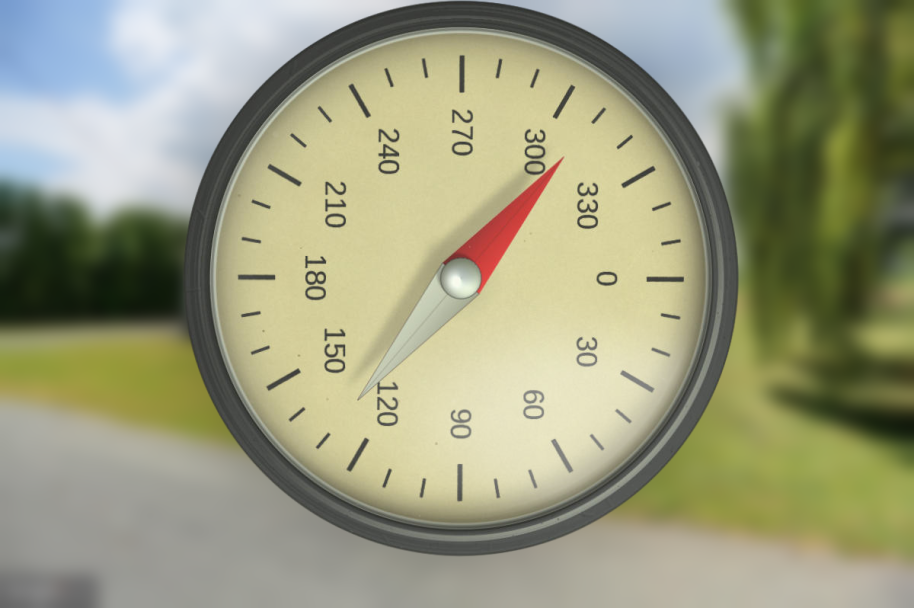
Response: 310 (°)
